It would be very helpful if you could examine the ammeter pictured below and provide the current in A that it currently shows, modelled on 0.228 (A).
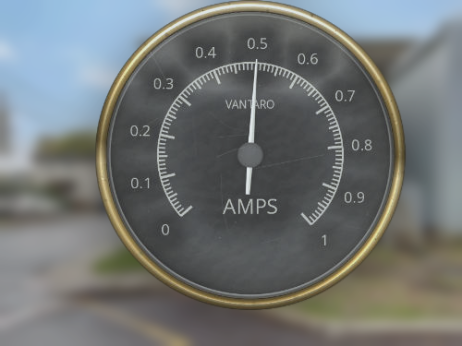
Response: 0.5 (A)
